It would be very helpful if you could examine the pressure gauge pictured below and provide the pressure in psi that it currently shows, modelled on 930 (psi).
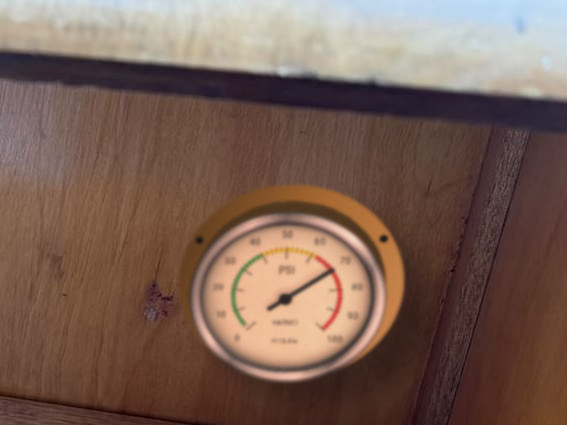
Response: 70 (psi)
